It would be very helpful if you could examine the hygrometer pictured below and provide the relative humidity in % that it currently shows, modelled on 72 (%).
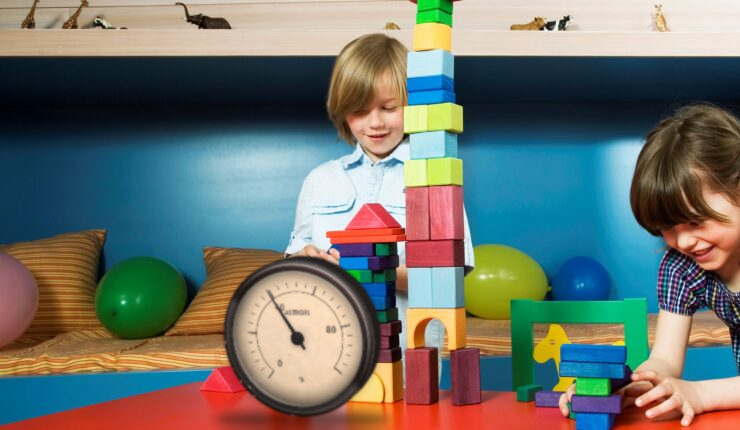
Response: 40 (%)
